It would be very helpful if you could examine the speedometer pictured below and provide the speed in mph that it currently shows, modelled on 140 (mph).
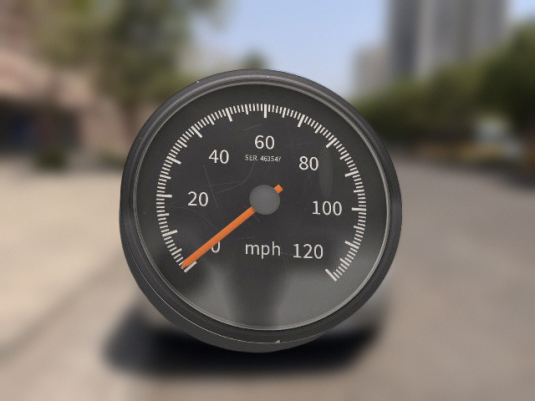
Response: 1 (mph)
